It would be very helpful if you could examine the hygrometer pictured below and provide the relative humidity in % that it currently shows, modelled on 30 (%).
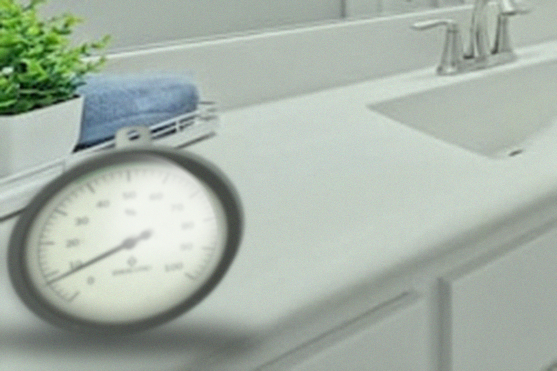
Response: 8 (%)
